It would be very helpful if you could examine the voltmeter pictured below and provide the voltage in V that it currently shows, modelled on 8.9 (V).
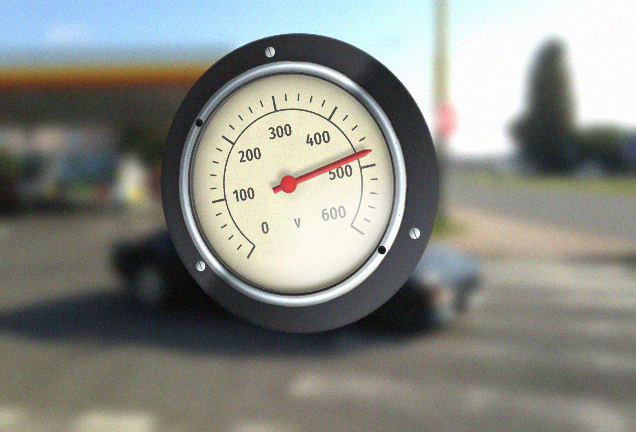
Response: 480 (V)
